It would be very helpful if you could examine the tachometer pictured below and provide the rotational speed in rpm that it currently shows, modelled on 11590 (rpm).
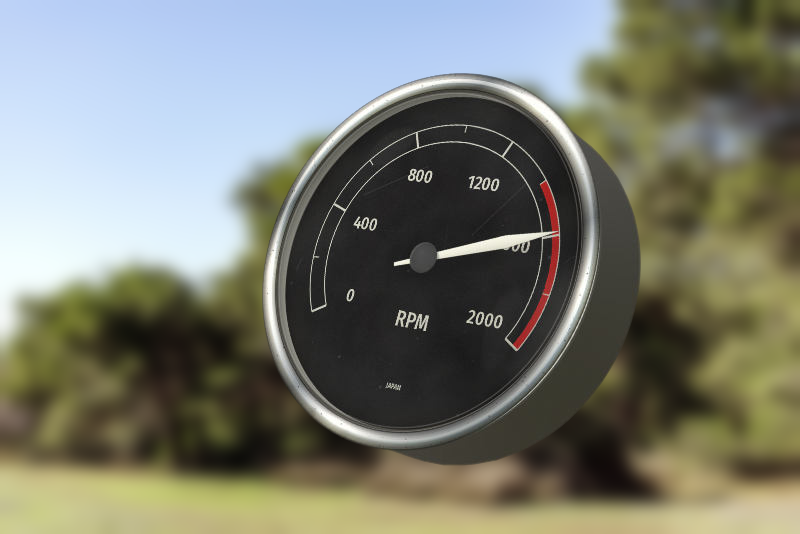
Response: 1600 (rpm)
